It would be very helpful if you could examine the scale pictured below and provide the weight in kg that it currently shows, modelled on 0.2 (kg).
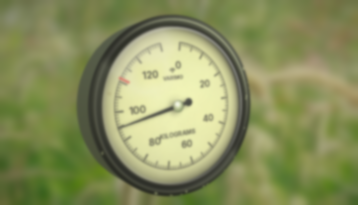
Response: 95 (kg)
